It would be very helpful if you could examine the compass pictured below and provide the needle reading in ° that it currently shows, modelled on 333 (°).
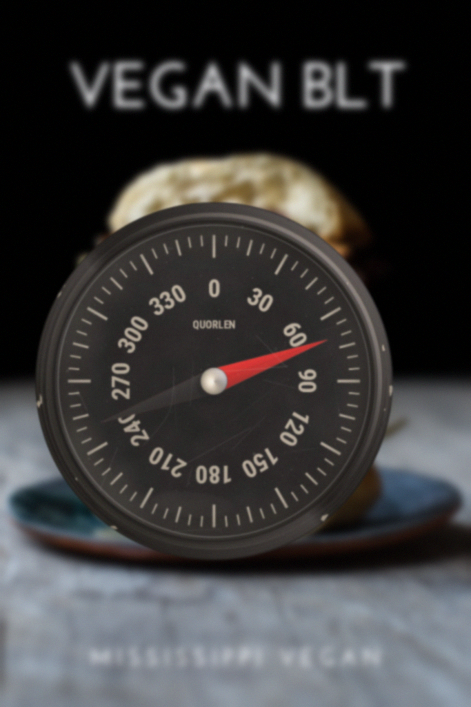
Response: 70 (°)
